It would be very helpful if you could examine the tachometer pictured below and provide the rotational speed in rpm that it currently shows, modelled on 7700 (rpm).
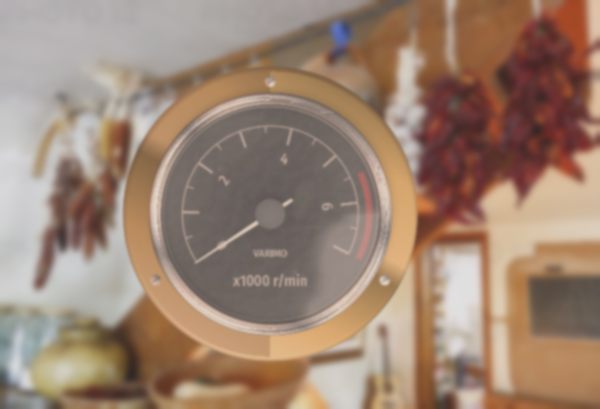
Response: 0 (rpm)
